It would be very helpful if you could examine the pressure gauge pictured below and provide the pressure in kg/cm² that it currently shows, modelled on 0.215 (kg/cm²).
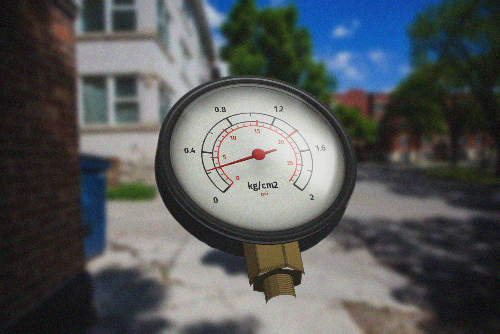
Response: 0.2 (kg/cm²)
